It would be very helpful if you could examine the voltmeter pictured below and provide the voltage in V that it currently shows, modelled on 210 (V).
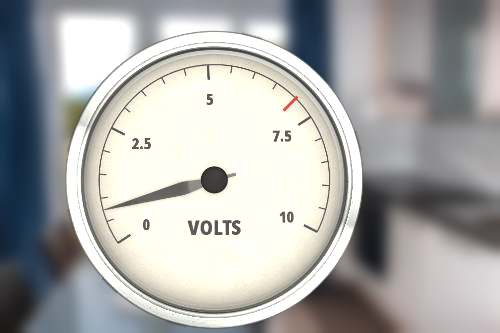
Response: 0.75 (V)
